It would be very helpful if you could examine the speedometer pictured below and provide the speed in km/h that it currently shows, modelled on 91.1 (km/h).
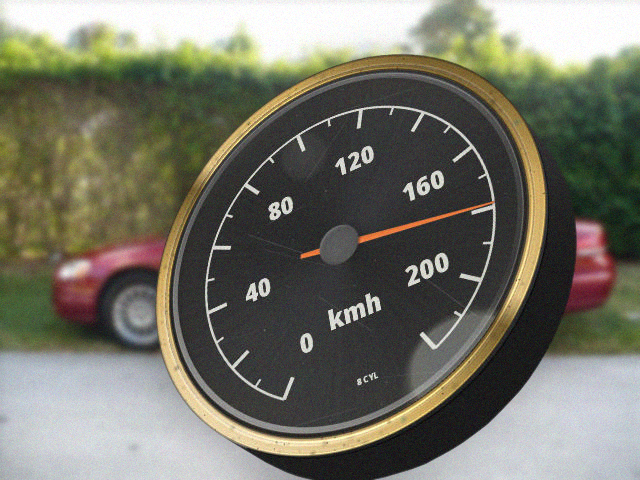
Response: 180 (km/h)
